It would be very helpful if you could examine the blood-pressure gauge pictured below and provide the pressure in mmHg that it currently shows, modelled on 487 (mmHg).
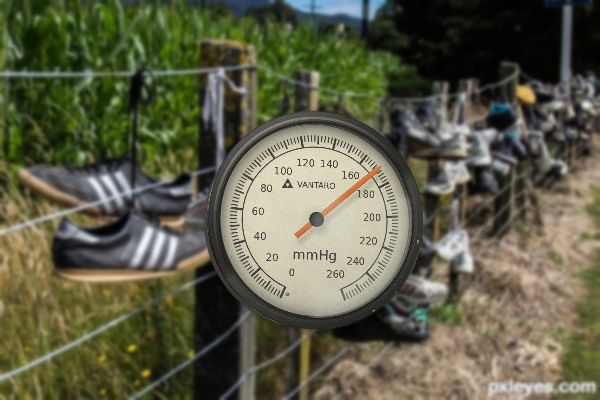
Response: 170 (mmHg)
